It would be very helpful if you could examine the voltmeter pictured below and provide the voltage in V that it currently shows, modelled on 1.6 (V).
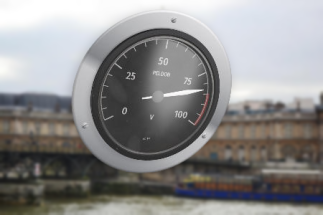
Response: 82.5 (V)
